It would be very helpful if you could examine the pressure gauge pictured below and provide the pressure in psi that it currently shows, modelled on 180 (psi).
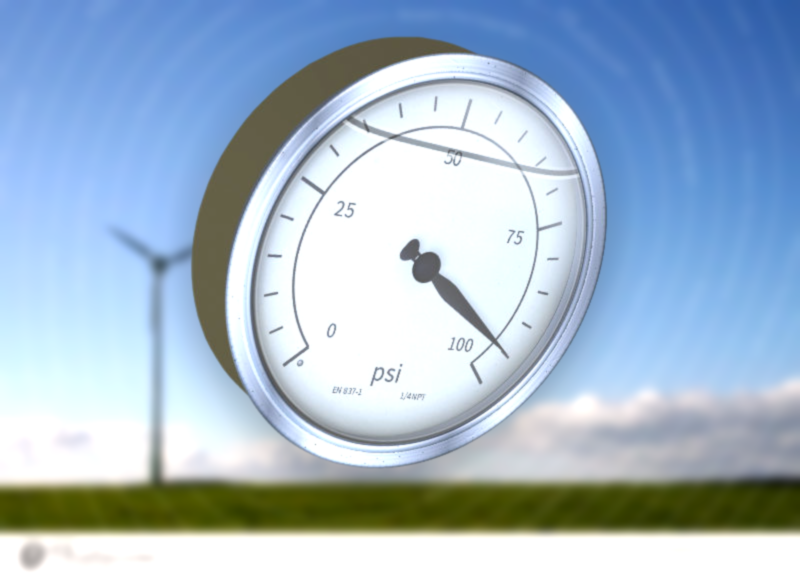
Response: 95 (psi)
